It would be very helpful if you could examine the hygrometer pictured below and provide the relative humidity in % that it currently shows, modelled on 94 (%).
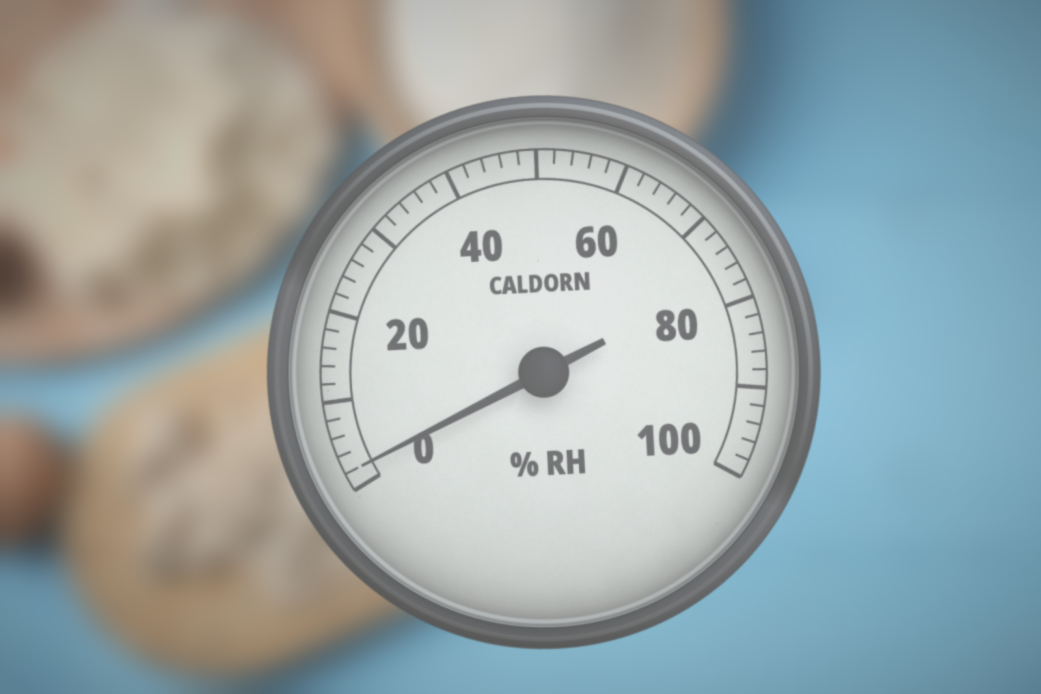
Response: 2 (%)
